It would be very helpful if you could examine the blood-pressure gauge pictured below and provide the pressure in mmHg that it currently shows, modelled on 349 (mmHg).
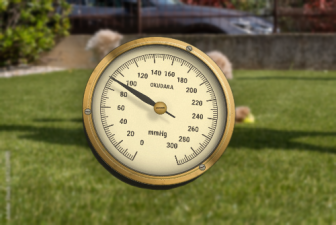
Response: 90 (mmHg)
